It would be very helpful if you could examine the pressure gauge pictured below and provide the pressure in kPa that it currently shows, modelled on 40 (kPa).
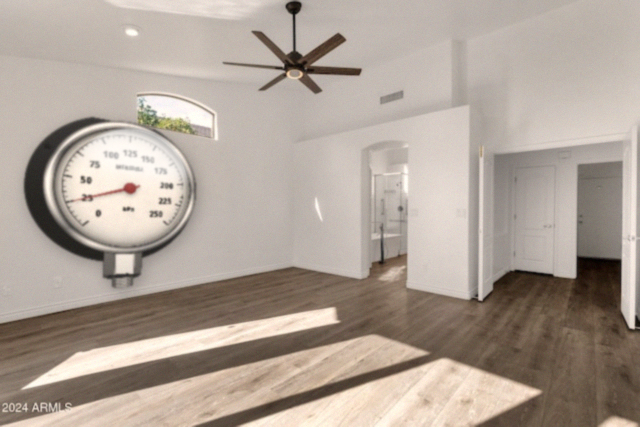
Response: 25 (kPa)
